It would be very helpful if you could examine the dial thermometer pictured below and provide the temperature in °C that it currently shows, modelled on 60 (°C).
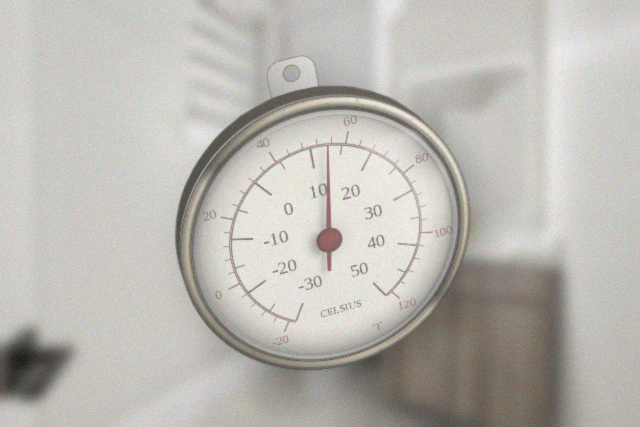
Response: 12.5 (°C)
